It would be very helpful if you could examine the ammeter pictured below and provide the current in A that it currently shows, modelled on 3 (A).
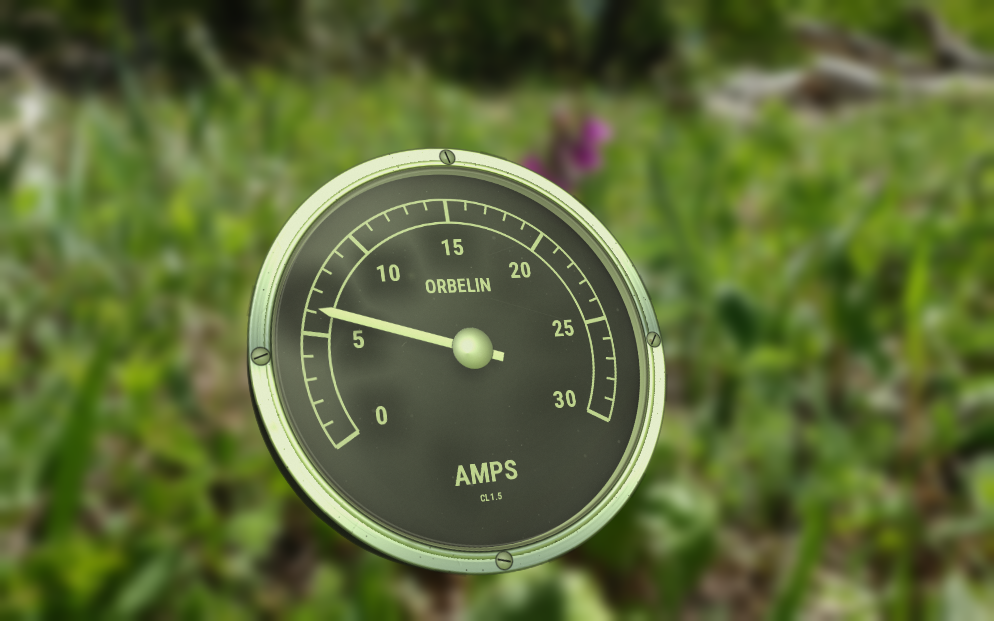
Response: 6 (A)
